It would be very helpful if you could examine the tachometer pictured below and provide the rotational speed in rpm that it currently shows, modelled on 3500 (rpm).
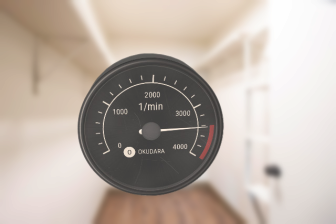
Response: 3400 (rpm)
